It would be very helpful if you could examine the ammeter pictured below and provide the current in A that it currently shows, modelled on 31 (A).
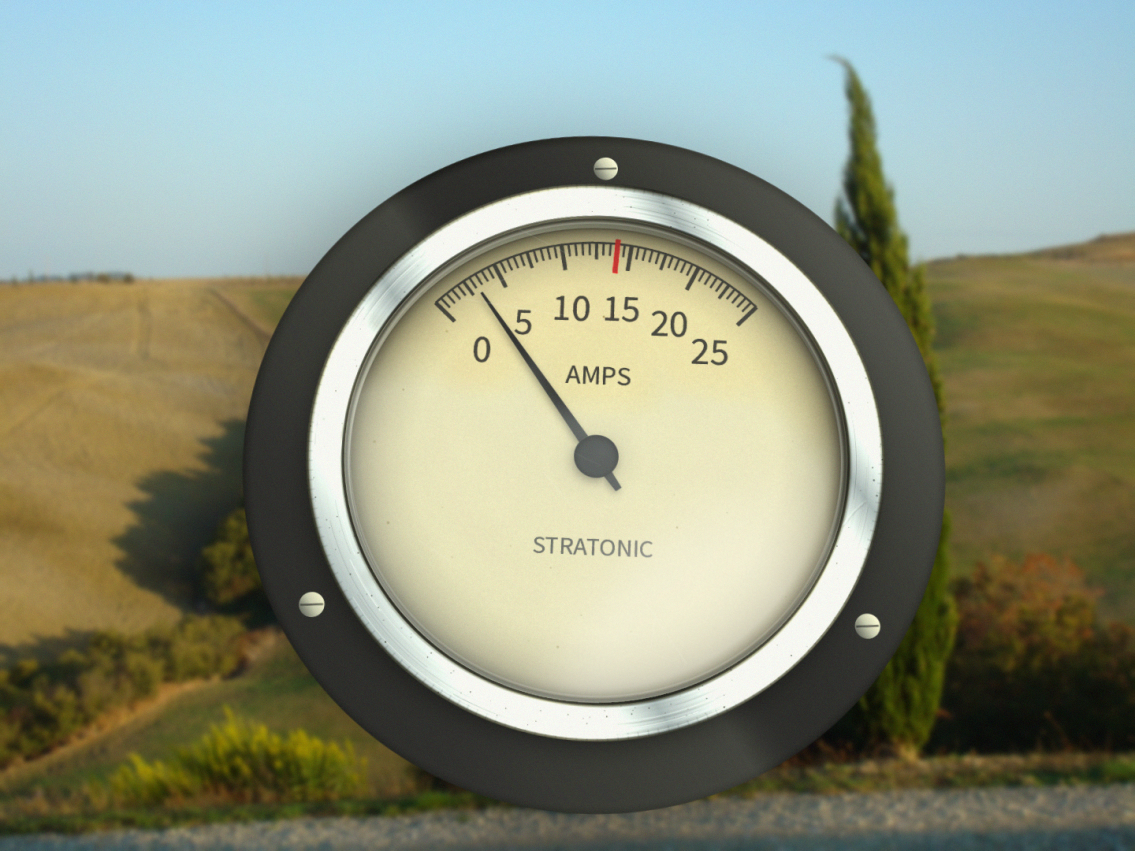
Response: 3 (A)
